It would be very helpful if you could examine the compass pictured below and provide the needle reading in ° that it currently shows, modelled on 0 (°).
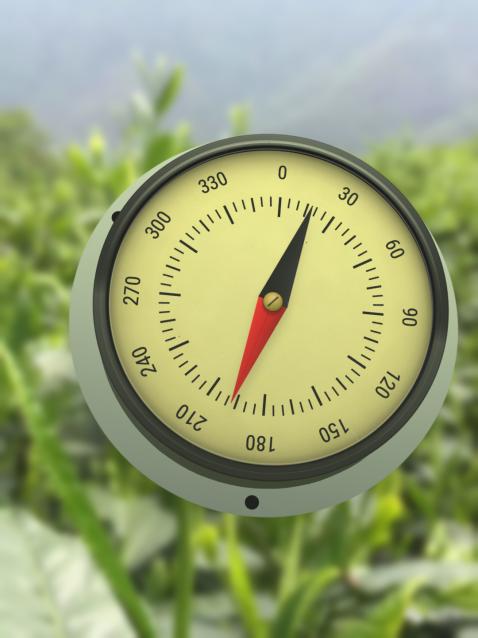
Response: 197.5 (°)
